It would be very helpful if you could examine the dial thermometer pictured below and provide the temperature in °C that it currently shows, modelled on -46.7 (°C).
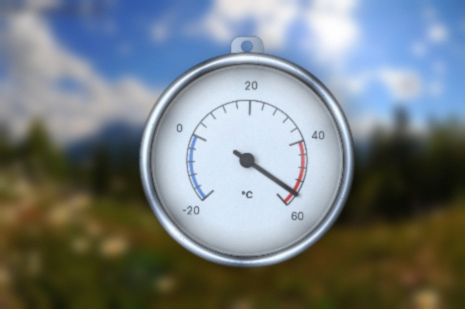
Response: 56 (°C)
